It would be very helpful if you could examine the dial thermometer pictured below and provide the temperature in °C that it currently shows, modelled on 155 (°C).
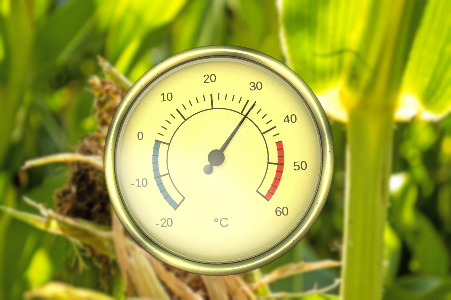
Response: 32 (°C)
